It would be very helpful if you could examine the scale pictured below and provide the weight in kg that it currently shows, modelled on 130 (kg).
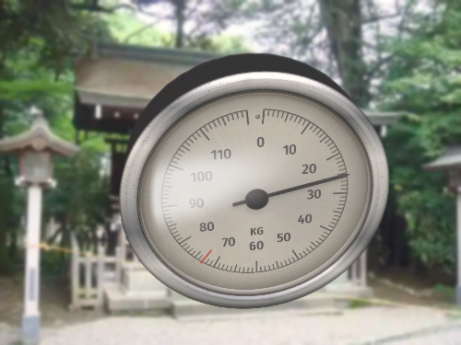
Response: 25 (kg)
